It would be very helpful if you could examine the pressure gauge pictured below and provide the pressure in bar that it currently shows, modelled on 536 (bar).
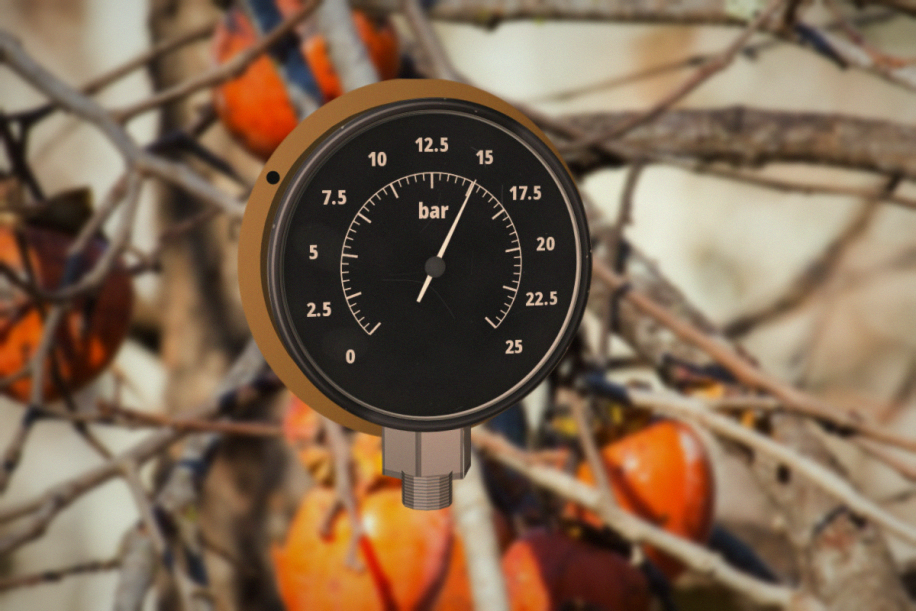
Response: 15 (bar)
